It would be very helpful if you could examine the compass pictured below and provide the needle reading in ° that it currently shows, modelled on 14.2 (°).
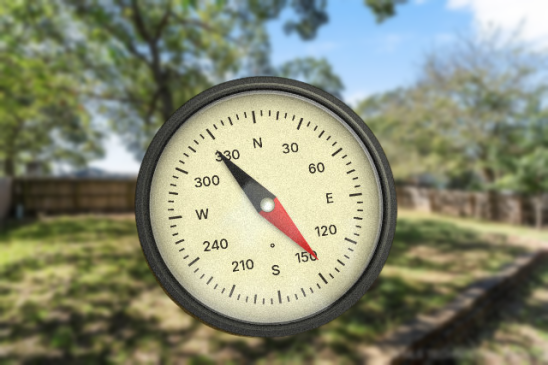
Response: 145 (°)
